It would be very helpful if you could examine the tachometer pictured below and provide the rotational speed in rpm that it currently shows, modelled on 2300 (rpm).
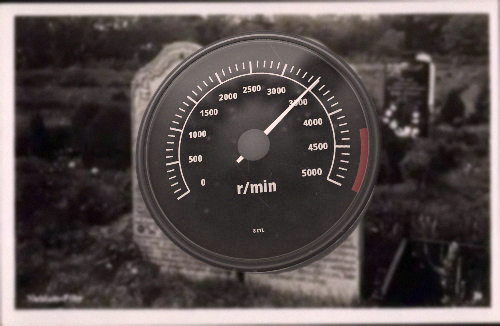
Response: 3500 (rpm)
